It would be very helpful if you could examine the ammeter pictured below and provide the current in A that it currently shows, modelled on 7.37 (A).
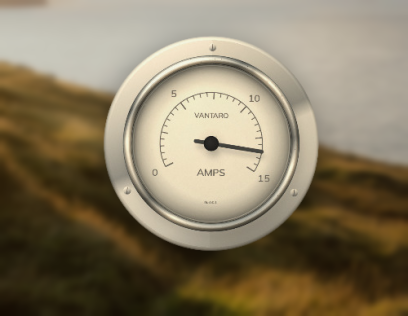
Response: 13.5 (A)
